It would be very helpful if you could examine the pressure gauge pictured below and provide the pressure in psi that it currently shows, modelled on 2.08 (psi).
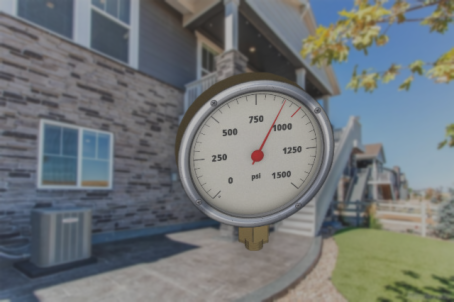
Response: 900 (psi)
